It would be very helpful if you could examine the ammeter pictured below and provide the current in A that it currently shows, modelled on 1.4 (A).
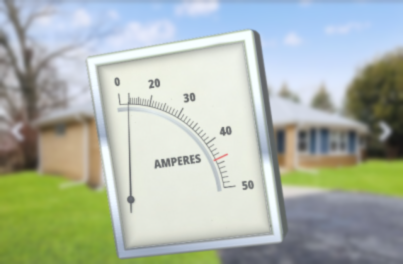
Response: 10 (A)
